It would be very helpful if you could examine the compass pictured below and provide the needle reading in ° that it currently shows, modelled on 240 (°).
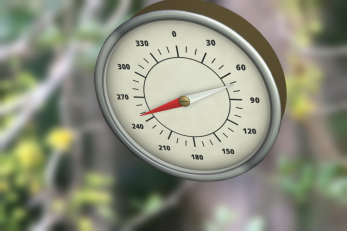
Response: 250 (°)
